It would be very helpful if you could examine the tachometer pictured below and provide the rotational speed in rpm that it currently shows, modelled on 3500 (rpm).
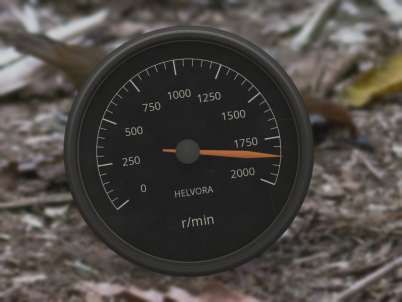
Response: 1850 (rpm)
